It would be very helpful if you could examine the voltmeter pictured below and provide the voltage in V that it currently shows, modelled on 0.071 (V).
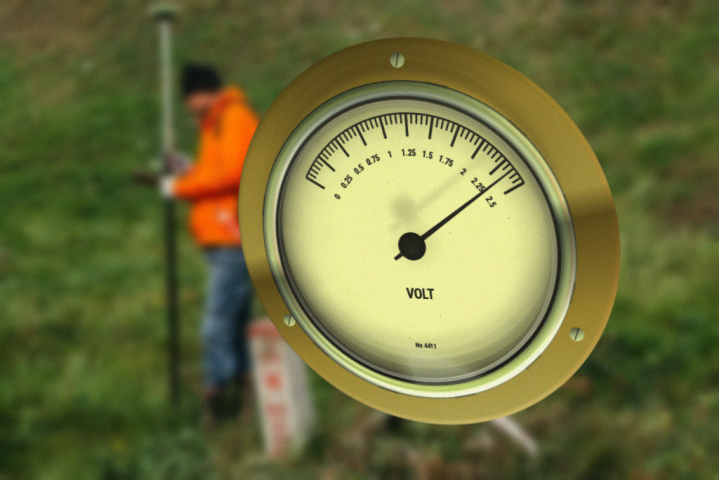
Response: 2.35 (V)
